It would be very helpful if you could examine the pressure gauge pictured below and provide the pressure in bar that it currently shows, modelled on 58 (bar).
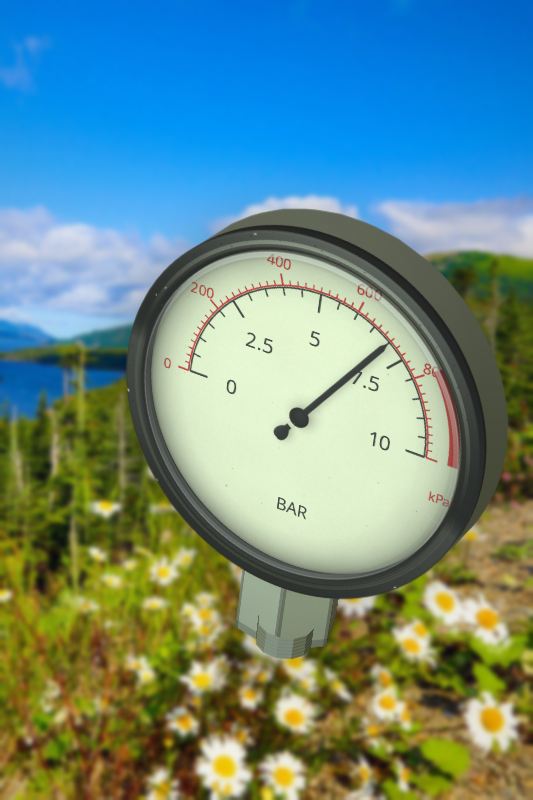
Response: 7 (bar)
